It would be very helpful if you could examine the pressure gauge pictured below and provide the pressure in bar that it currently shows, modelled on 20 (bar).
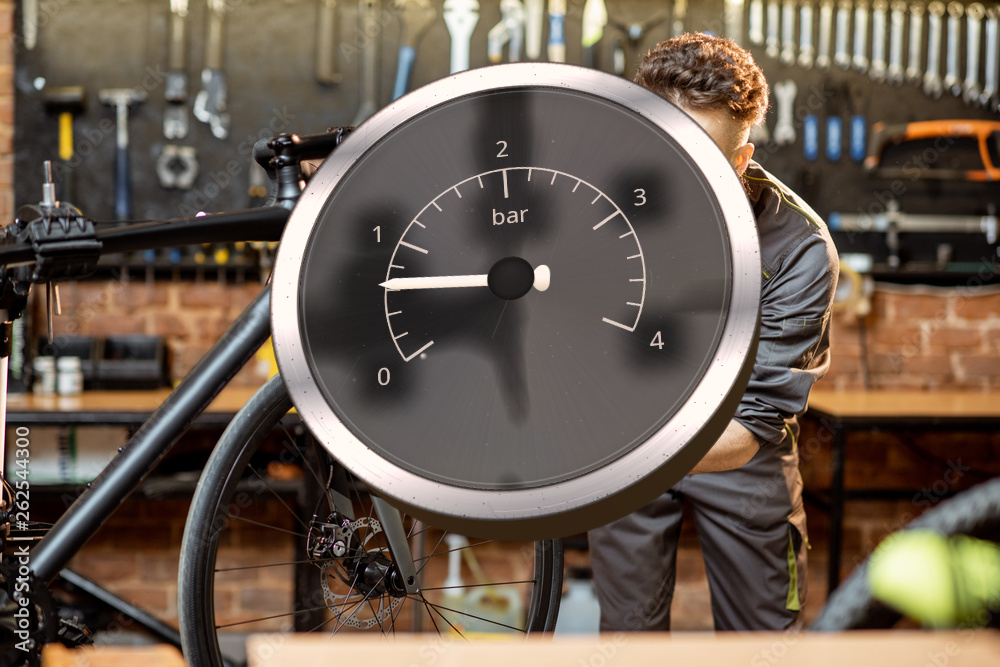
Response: 0.6 (bar)
